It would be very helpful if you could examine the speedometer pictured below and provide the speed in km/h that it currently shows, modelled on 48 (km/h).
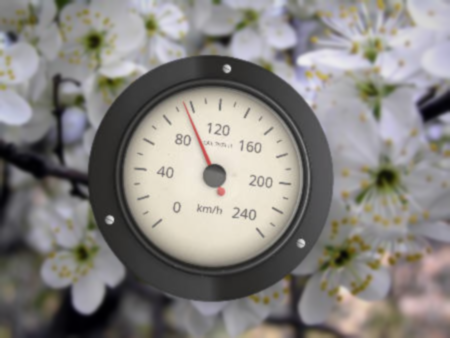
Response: 95 (km/h)
